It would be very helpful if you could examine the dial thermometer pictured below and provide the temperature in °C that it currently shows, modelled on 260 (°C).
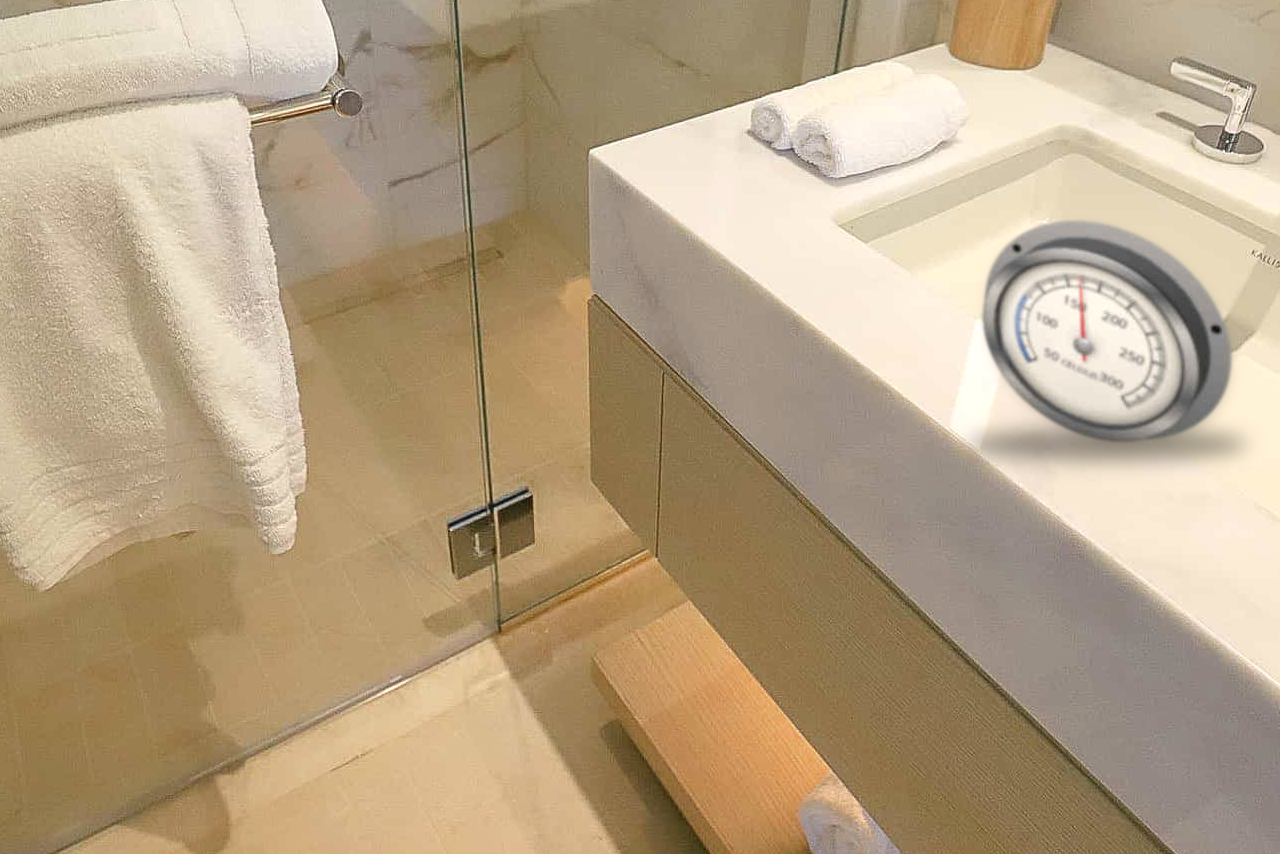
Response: 162.5 (°C)
